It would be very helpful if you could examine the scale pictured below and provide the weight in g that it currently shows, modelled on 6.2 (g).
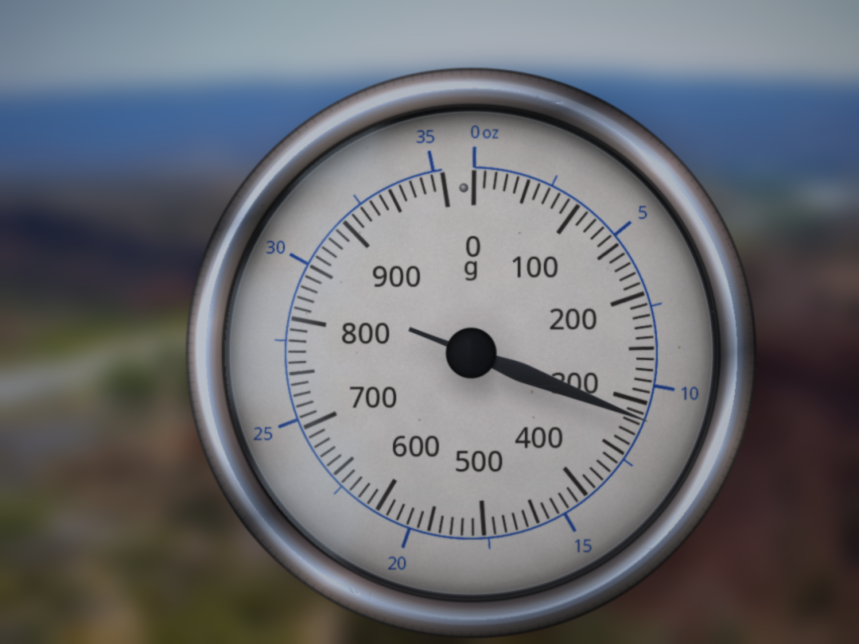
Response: 315 (g)
